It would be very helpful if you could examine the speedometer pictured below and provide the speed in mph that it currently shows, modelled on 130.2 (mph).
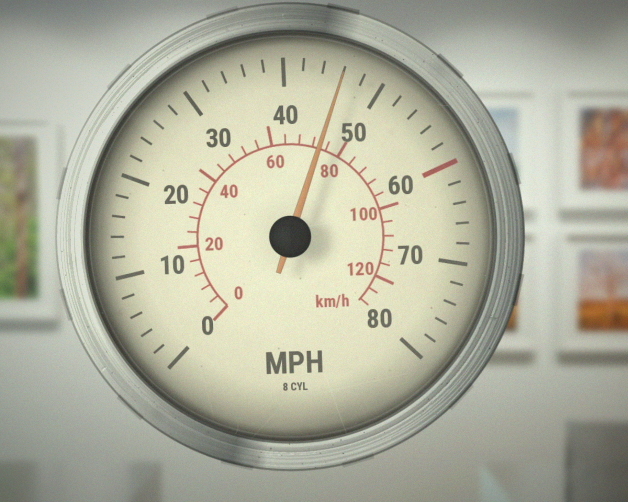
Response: 46 (mph)
